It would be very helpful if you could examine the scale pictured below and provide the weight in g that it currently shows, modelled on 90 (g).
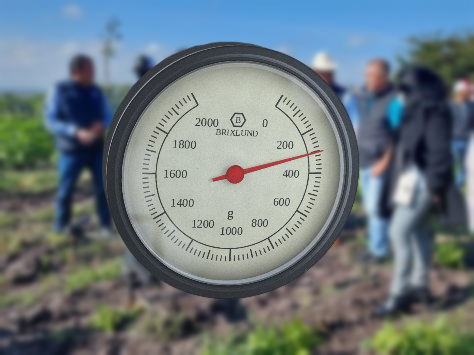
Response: 300 (g)
